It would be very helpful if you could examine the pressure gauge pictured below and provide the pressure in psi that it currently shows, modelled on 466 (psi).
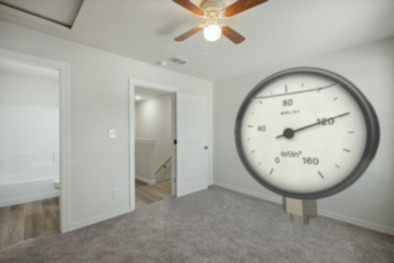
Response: 120 (psi)
